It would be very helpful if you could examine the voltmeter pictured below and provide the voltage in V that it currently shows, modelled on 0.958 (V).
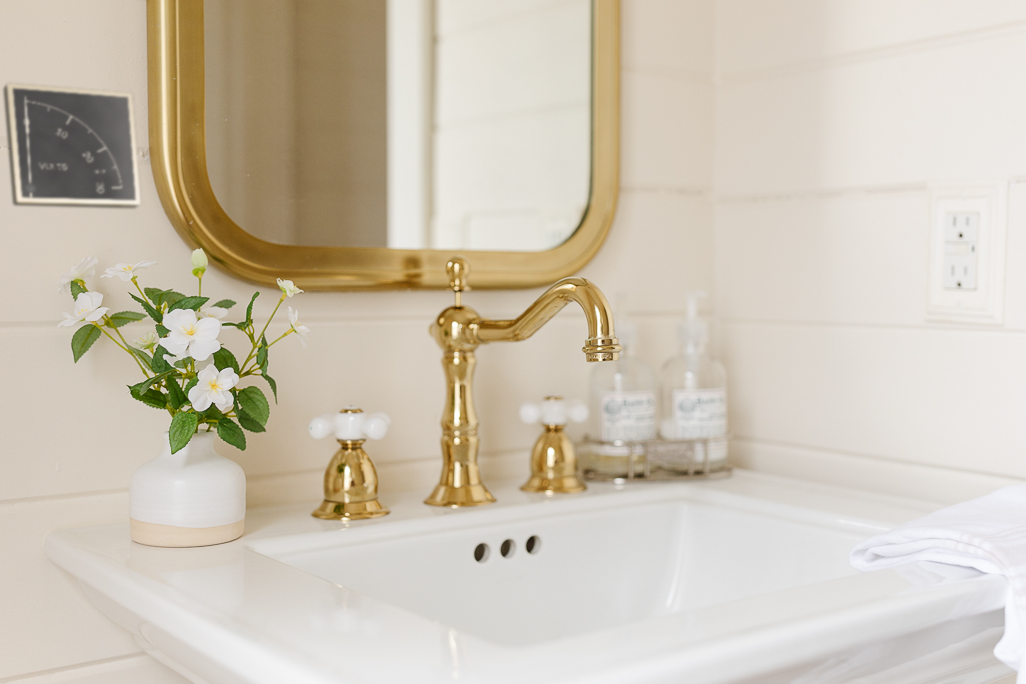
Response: 0 (V)
